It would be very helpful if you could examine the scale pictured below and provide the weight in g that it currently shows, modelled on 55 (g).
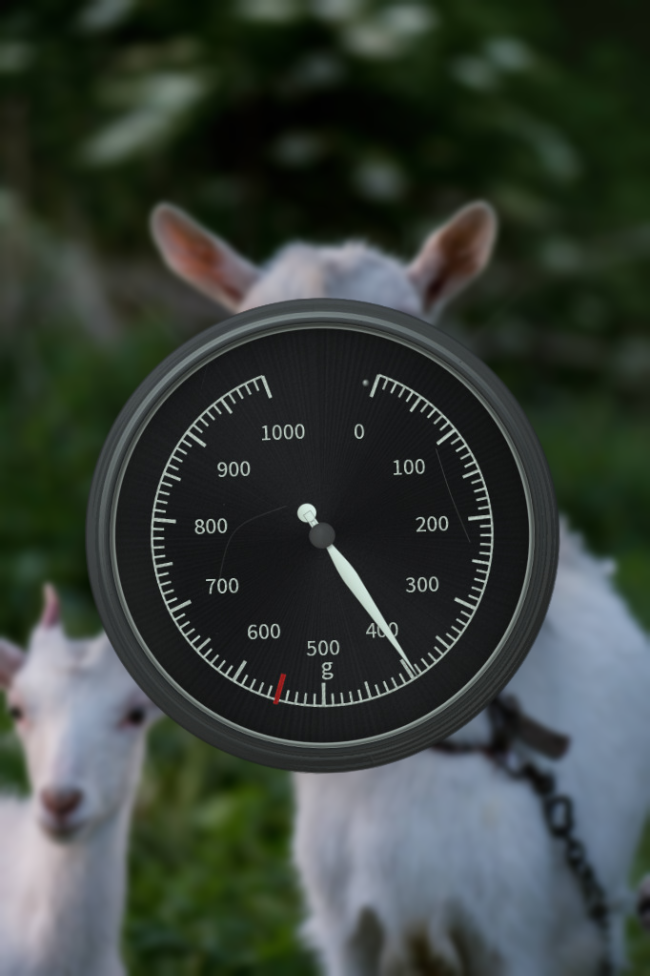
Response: 395 (g)
